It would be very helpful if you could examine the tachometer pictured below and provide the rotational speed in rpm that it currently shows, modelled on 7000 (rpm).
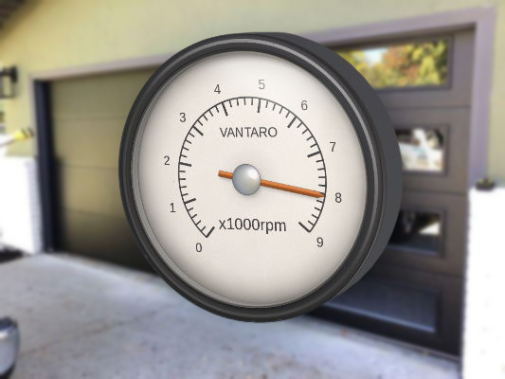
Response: 8000 (rpm)
